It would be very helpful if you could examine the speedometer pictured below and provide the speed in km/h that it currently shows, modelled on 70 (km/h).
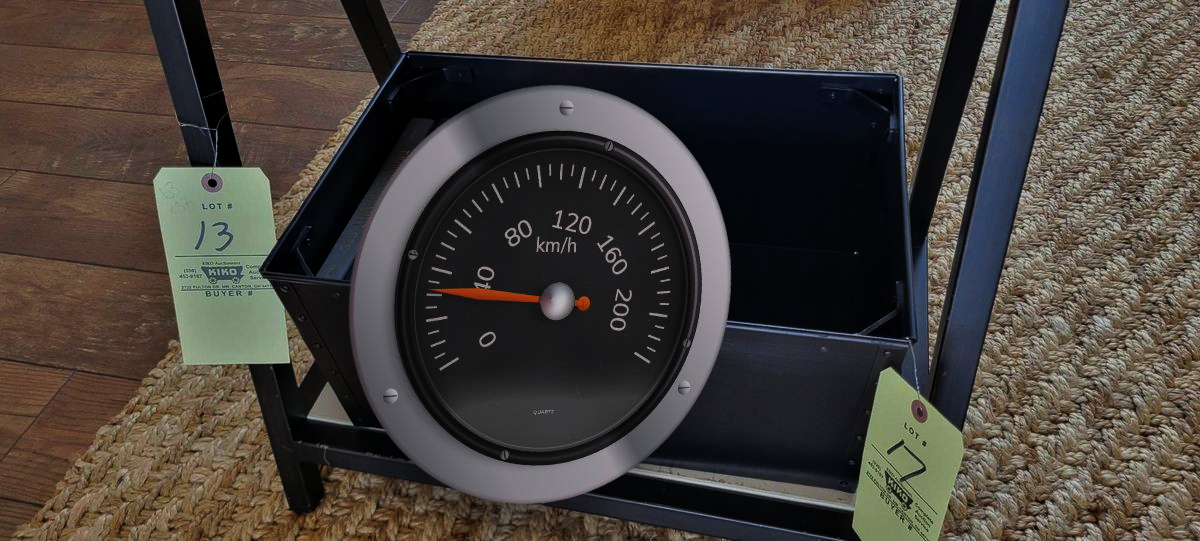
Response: 32.5 (km/h)
